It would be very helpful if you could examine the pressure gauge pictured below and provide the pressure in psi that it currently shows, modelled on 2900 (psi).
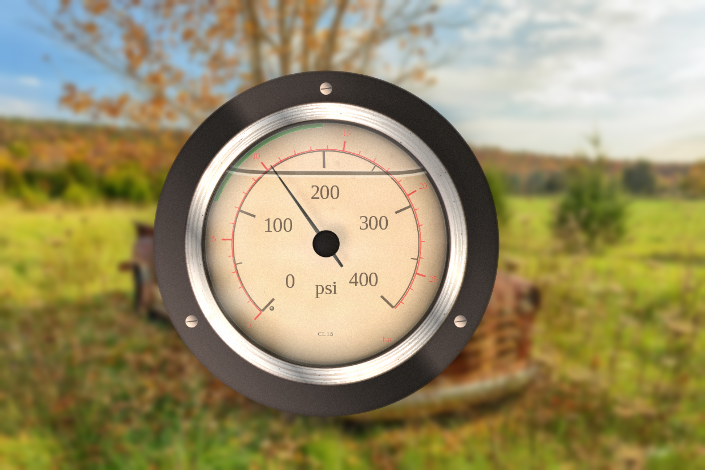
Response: 150 (psi)
